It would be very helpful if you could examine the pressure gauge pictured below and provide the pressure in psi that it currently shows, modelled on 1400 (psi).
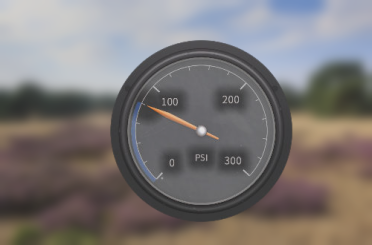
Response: 80 (psi)
